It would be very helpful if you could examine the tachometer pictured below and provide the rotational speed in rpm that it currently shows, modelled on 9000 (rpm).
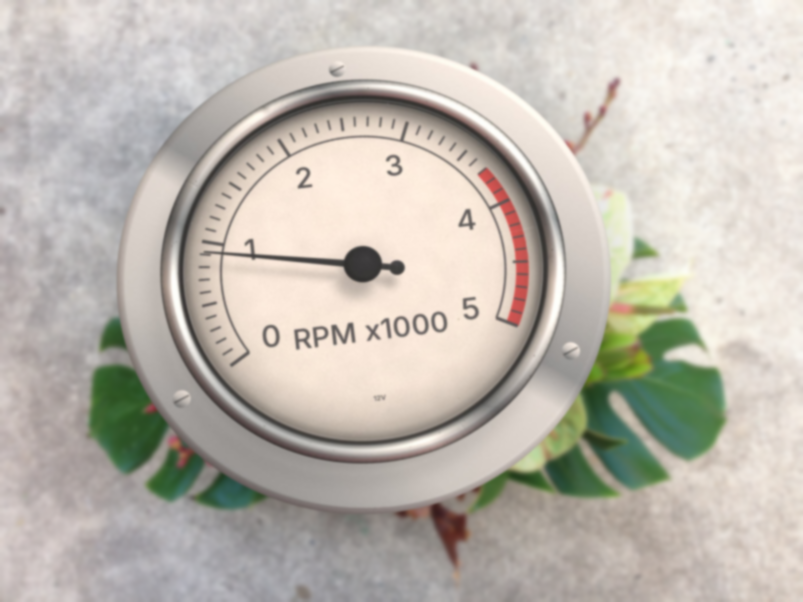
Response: 900 (rpm)
